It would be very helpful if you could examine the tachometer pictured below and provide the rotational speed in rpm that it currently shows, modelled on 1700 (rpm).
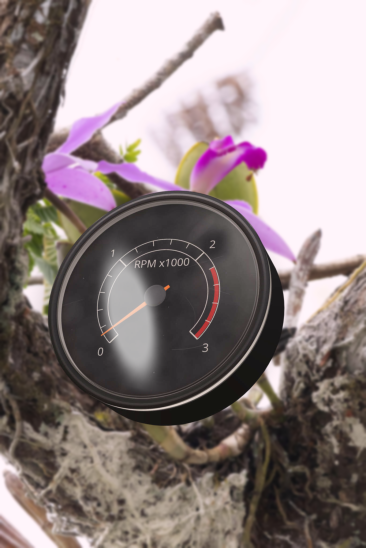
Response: 100 (rpm)
